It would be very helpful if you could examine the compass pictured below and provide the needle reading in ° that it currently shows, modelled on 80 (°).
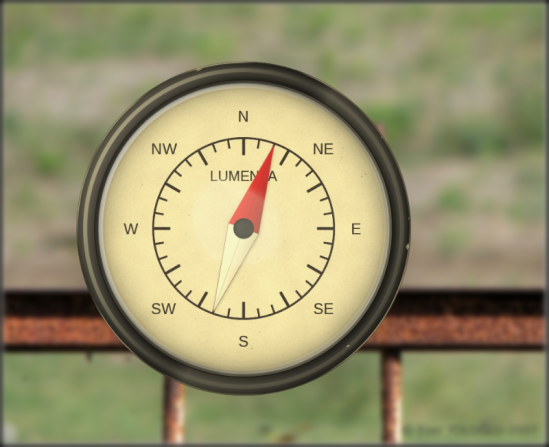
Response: 20 (°)
